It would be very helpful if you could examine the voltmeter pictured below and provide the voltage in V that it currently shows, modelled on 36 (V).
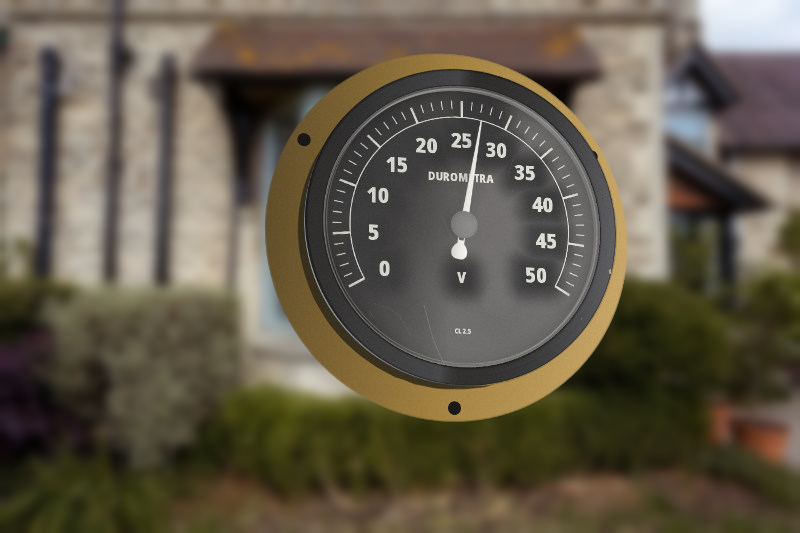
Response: 27 (V)
